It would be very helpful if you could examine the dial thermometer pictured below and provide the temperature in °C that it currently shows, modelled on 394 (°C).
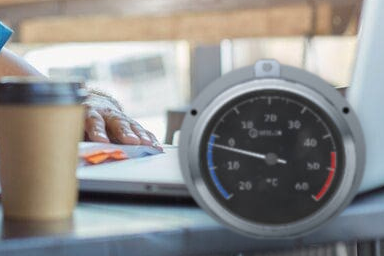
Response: -2.5 (°C)
